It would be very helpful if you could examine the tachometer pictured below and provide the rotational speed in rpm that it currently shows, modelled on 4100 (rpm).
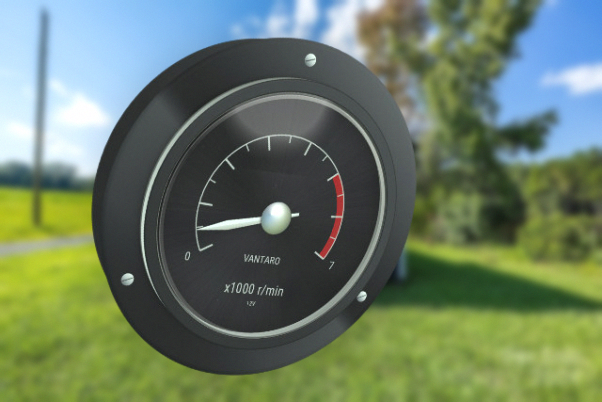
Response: 500 (rpm)
